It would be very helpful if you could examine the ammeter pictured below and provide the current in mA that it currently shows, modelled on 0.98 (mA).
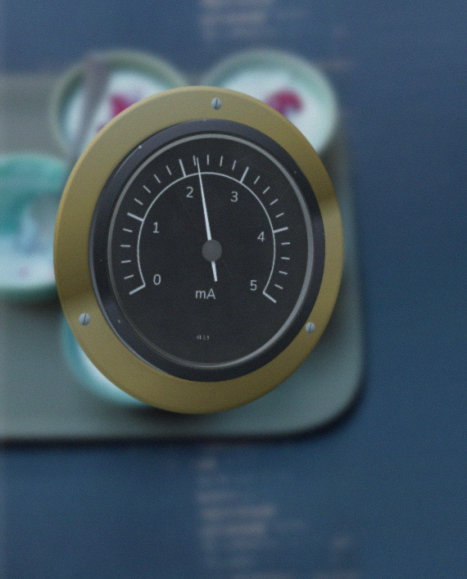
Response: 2.2 (mA)
